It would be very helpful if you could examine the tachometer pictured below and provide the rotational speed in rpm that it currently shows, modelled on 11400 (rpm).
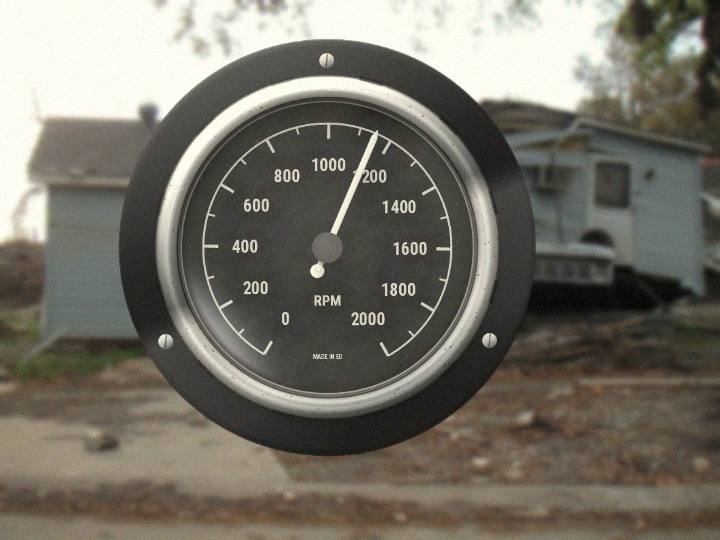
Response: 1150 (rpm)
